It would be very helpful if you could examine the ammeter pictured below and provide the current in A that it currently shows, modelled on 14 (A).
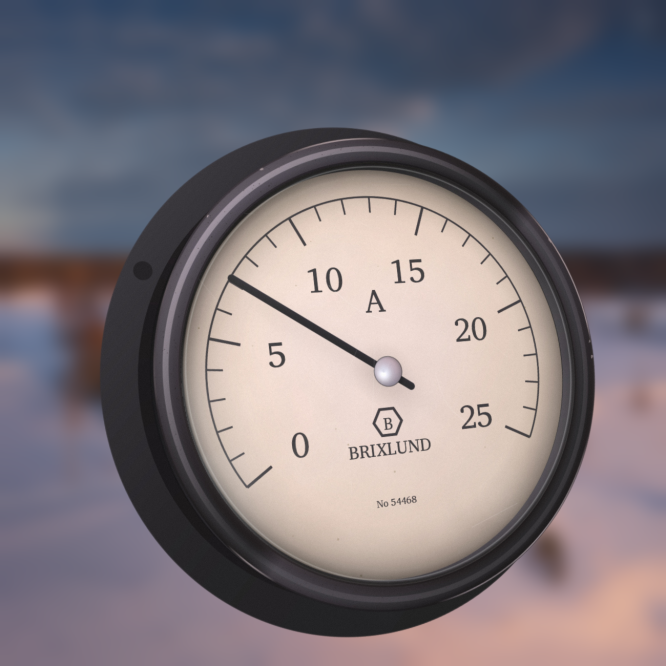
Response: 7 (A)
